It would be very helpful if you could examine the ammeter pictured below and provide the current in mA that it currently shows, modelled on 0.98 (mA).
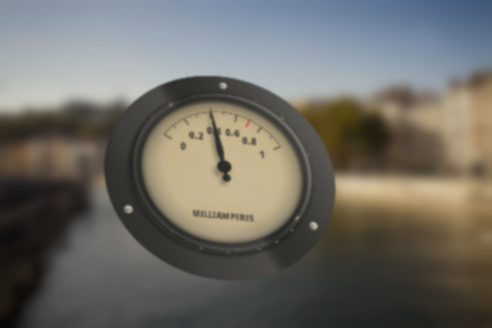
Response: 0.4 (mA)
